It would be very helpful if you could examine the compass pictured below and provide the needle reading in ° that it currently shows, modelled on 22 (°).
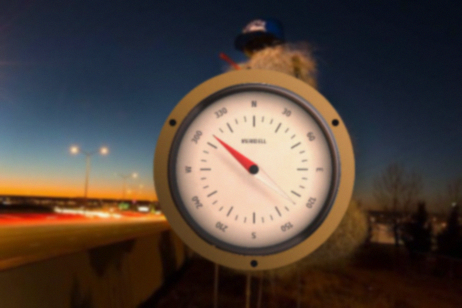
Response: 310 (°)
